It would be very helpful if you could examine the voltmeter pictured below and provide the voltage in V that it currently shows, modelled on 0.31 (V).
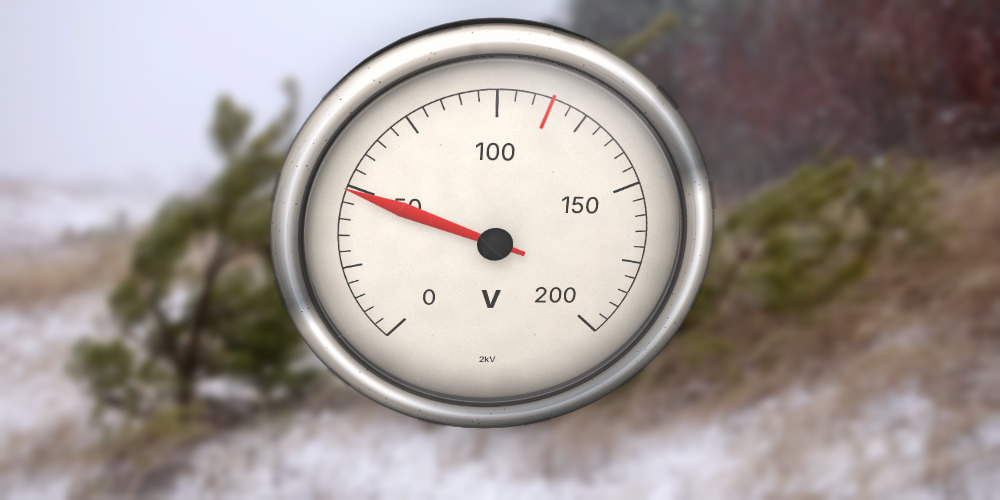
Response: 50 (V)
